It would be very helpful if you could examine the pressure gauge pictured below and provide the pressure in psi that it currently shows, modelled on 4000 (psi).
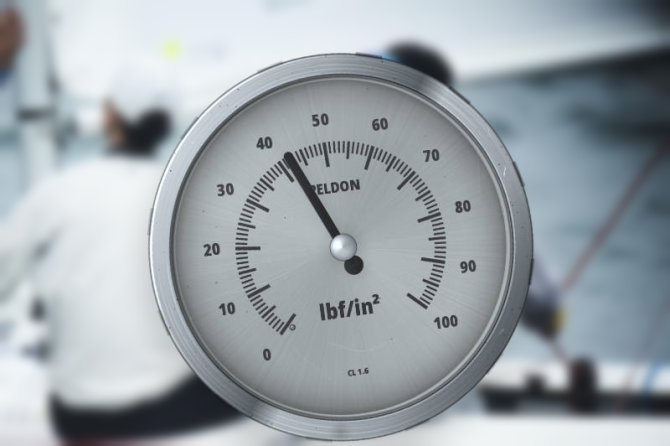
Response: 42 (psi)
